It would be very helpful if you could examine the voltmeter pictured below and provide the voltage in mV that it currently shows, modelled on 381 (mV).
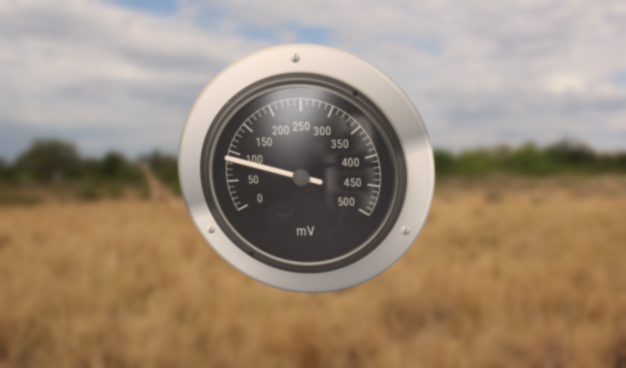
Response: 90 (mV)
